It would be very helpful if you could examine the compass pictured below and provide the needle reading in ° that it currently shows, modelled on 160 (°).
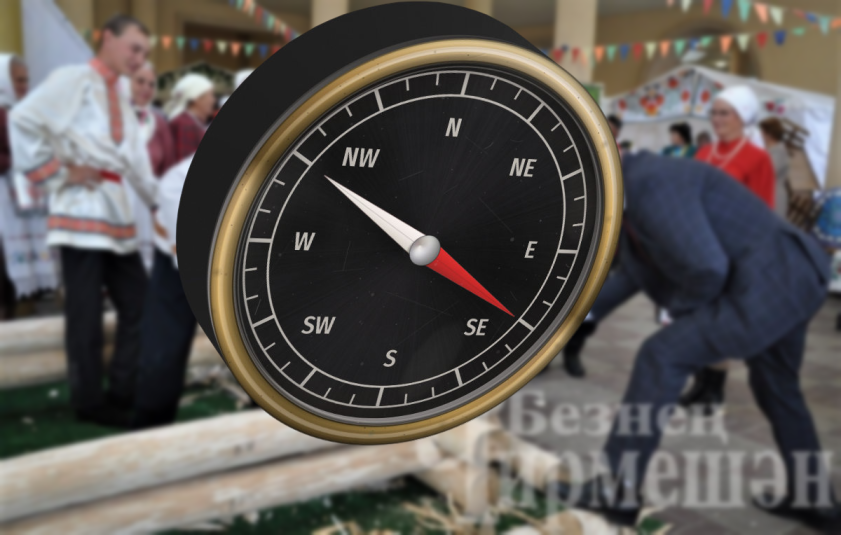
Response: 120 (°)
